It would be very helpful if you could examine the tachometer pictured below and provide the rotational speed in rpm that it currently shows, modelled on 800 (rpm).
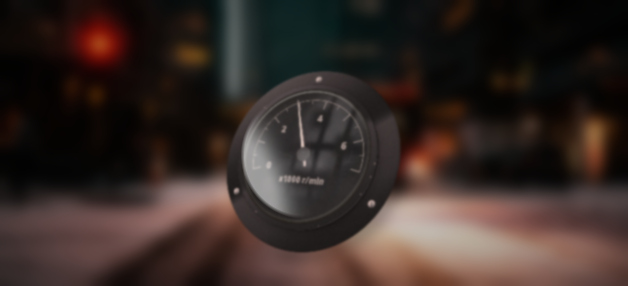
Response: 3000 (rpm)
